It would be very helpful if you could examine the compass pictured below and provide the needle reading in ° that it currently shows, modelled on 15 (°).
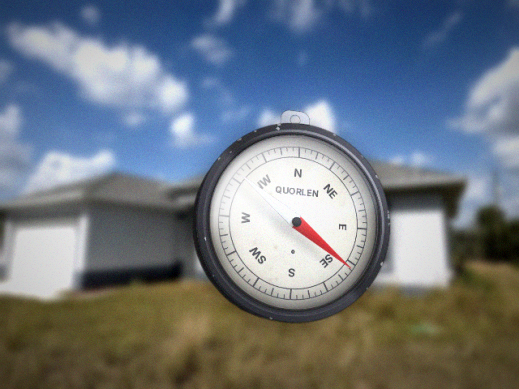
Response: 125 (°)
